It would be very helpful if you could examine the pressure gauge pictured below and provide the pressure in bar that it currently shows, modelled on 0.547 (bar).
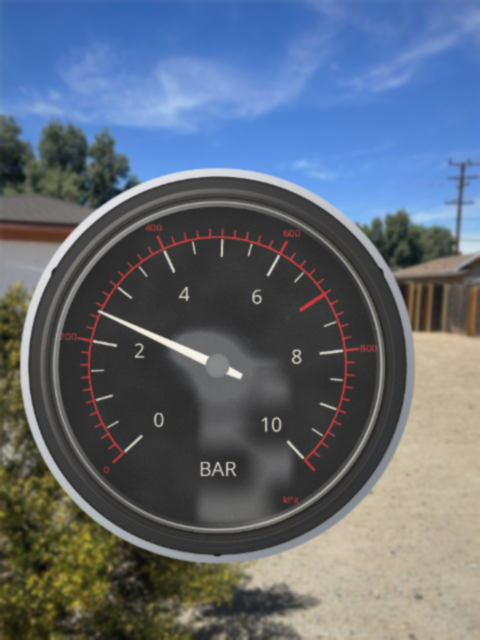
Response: 2.5 (bar)
